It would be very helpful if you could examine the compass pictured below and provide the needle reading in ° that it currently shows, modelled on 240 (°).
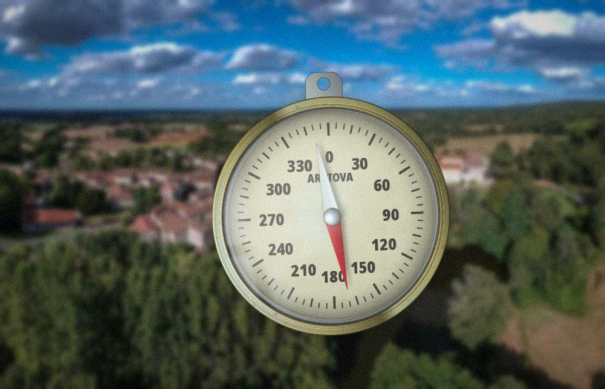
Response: 170 (°)
